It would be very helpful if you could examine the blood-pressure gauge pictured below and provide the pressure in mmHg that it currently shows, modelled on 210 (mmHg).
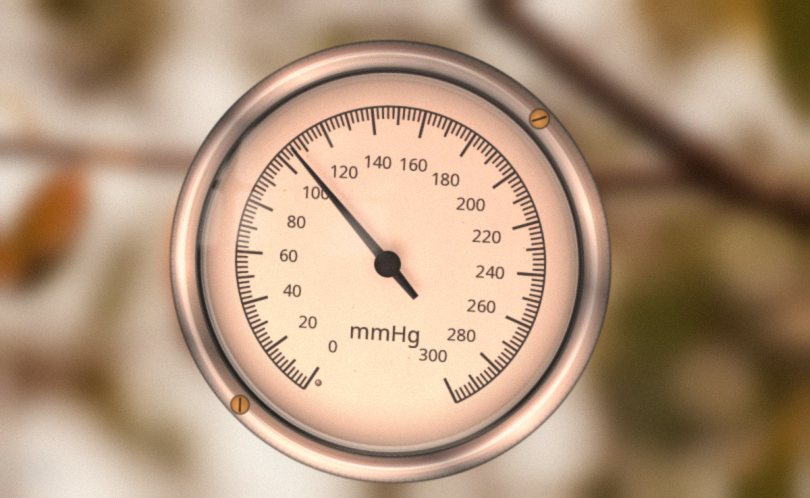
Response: 106 (mmHg)
